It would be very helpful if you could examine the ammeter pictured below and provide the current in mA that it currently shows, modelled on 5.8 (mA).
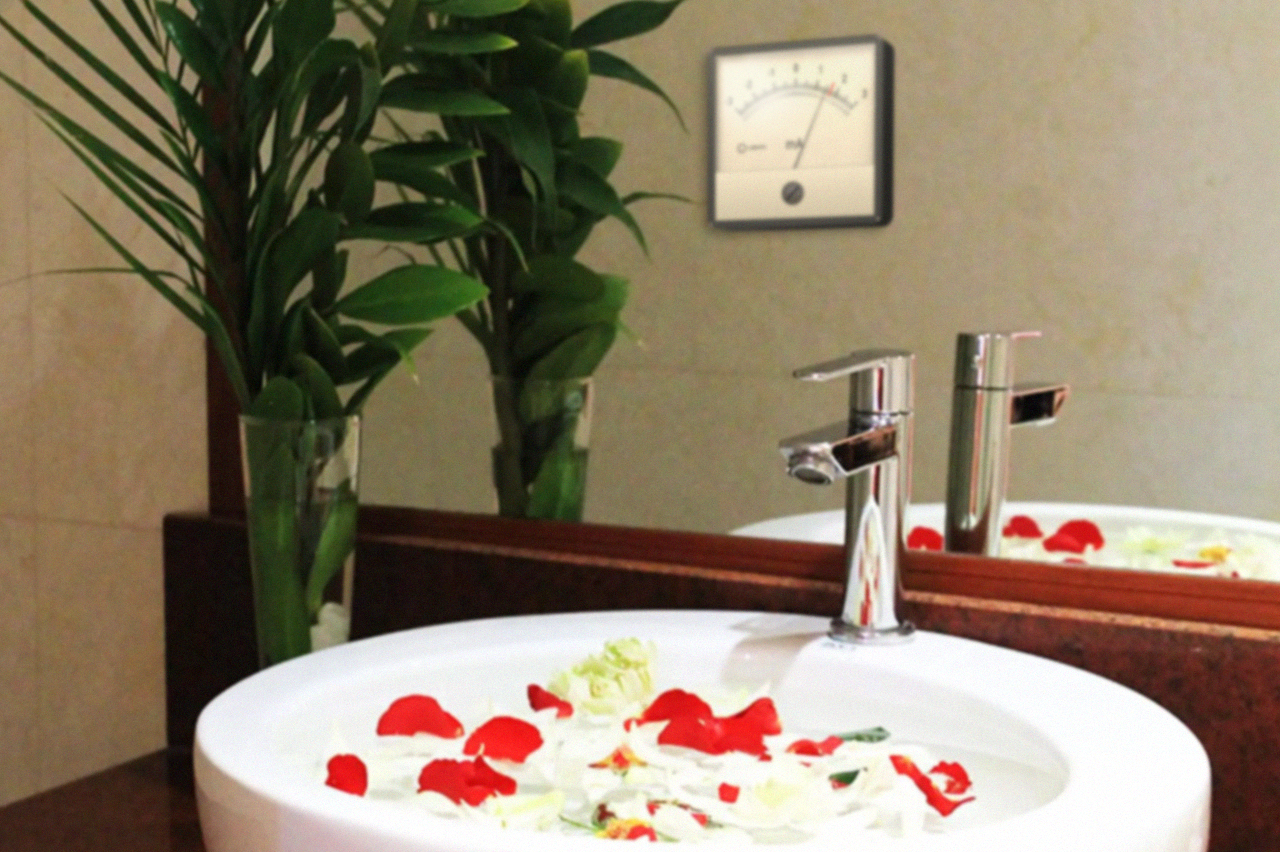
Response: 1.5 (mA)
